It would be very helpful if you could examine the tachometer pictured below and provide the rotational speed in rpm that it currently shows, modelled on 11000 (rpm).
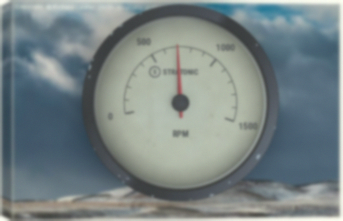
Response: 700 (rpm)
